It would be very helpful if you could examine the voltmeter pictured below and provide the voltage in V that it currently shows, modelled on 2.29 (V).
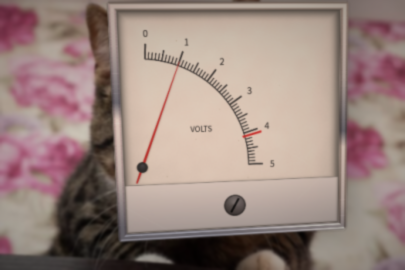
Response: 1 (V)
